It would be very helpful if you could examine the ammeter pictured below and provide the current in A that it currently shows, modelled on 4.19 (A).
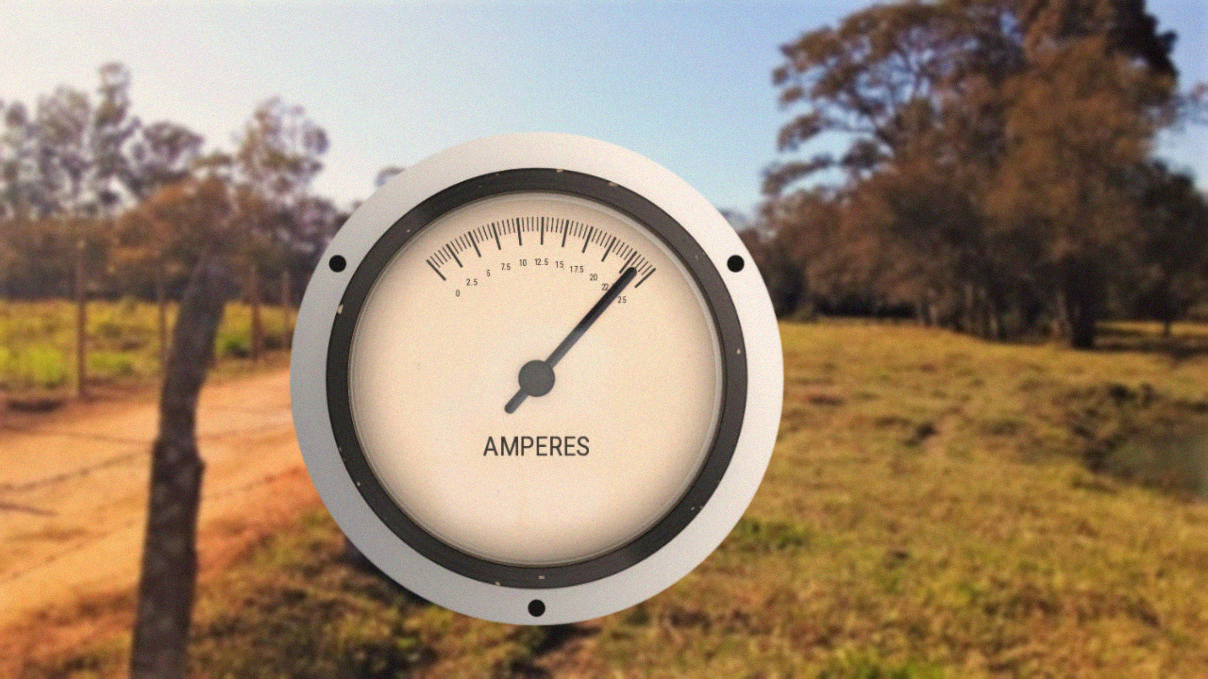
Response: 23.5 (A)
